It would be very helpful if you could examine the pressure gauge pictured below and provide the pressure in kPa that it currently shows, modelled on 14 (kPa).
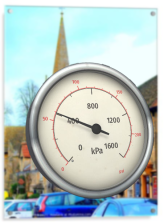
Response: 400 (kPa)
